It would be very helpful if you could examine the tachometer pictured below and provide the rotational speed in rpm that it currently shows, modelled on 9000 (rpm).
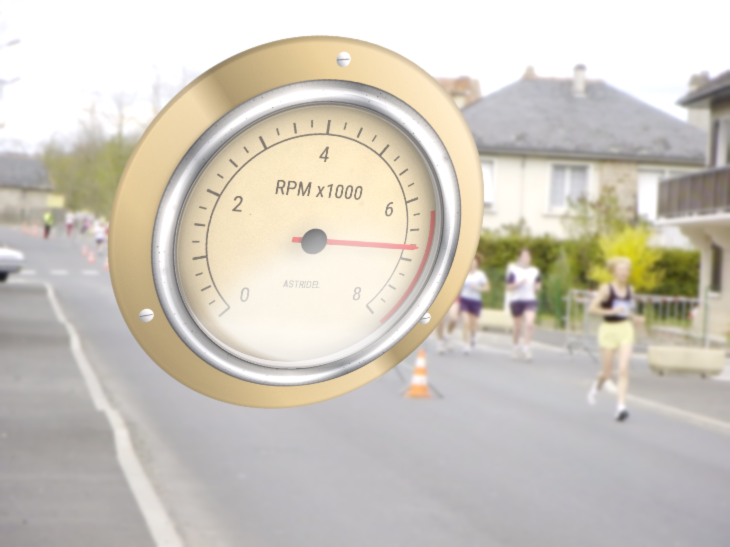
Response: 6750 (rpm)
